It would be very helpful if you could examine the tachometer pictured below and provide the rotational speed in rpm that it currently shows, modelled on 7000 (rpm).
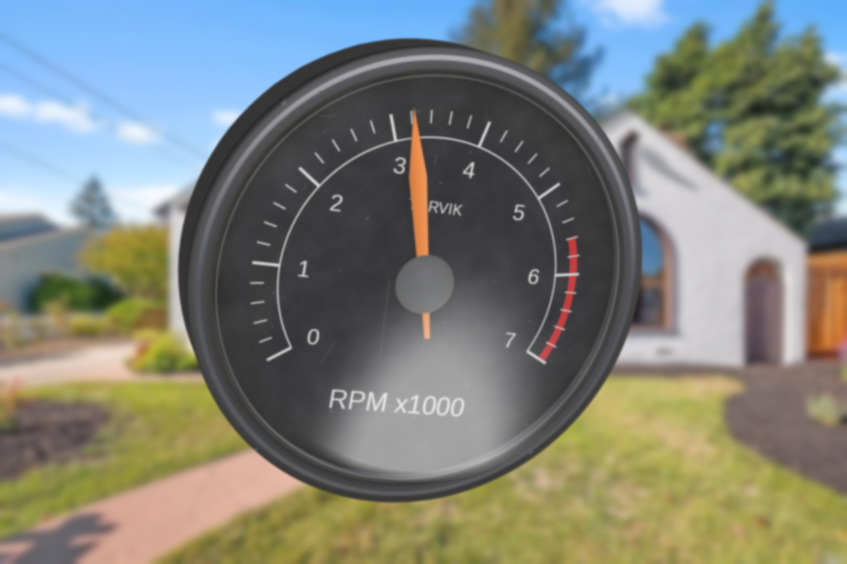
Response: 3200 (rpm)
